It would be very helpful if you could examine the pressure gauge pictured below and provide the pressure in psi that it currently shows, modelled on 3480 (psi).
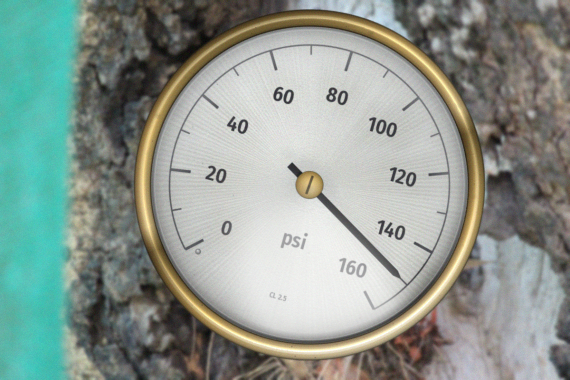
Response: 150 (psi)
